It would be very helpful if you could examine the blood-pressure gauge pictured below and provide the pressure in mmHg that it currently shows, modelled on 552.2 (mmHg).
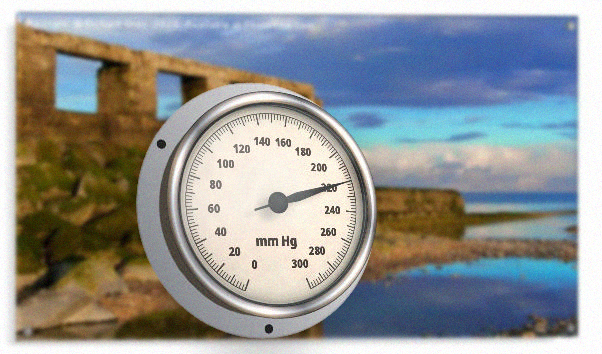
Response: 220 (mmHg)
